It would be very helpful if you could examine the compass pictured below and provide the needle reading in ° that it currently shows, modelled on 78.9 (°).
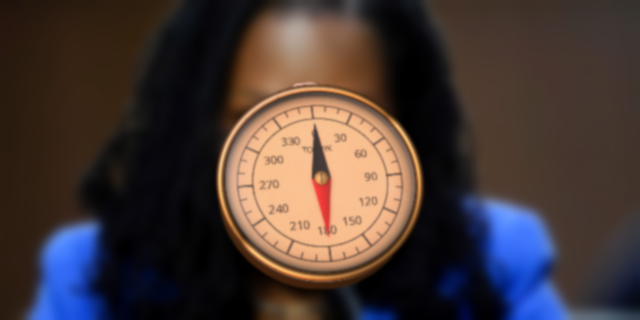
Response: 180 (°)
